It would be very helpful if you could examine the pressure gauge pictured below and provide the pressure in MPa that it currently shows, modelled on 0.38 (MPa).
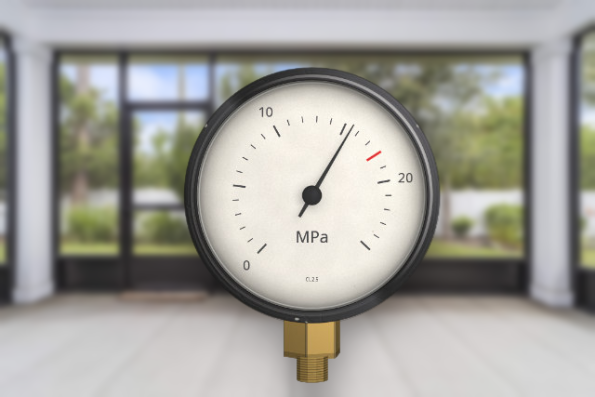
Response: 15.5 (MPa)
